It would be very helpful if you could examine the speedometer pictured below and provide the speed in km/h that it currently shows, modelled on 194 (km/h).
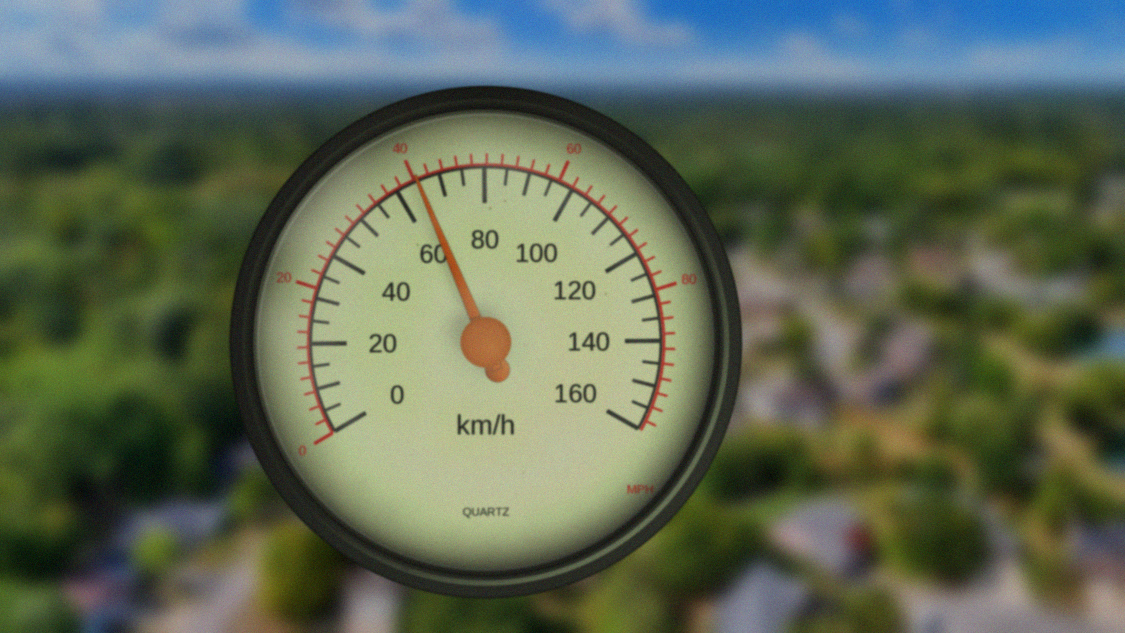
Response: 65 (km/h)
